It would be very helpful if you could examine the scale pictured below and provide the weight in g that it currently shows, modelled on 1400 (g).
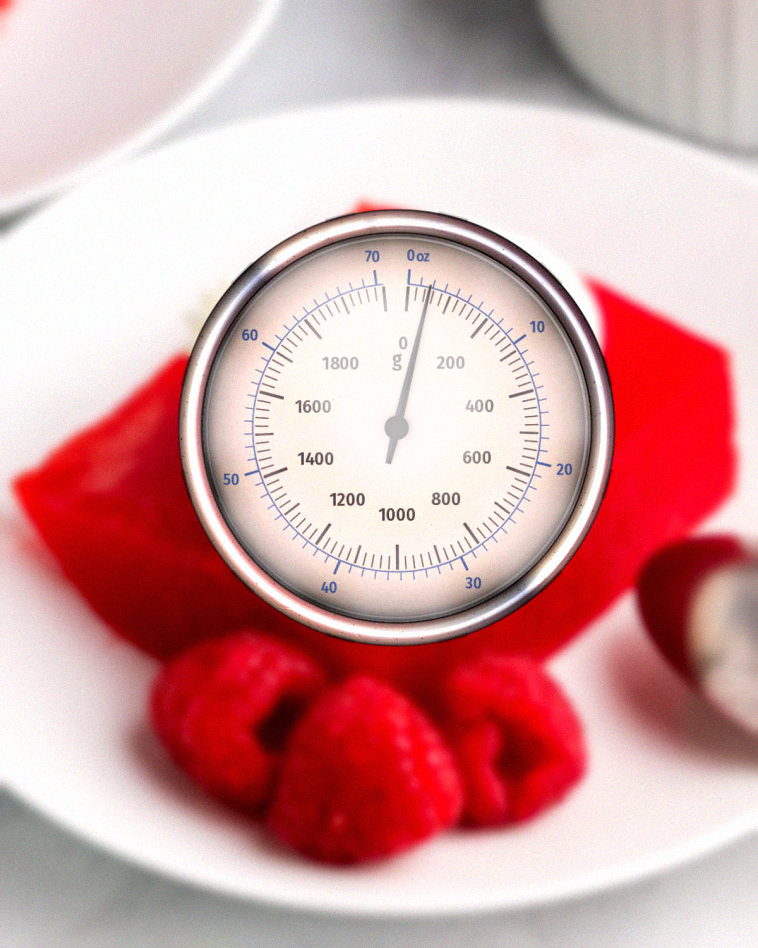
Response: 50 (g)
